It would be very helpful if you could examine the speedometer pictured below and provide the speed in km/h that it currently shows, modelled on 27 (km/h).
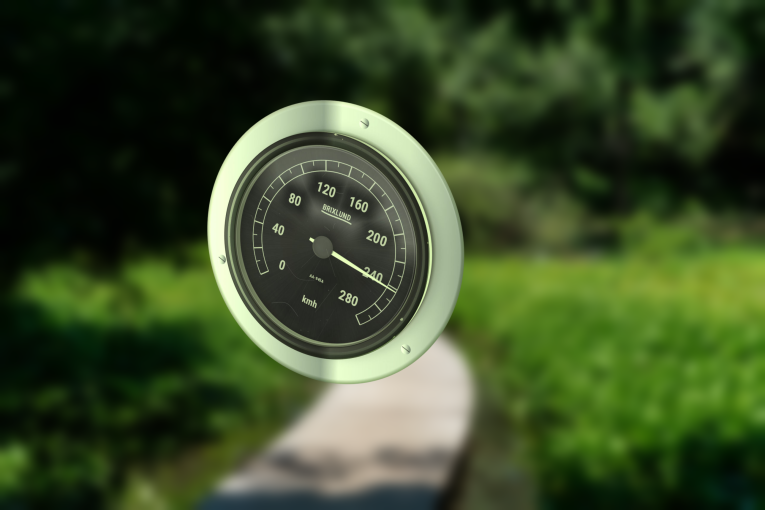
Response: 240 (km/h)
